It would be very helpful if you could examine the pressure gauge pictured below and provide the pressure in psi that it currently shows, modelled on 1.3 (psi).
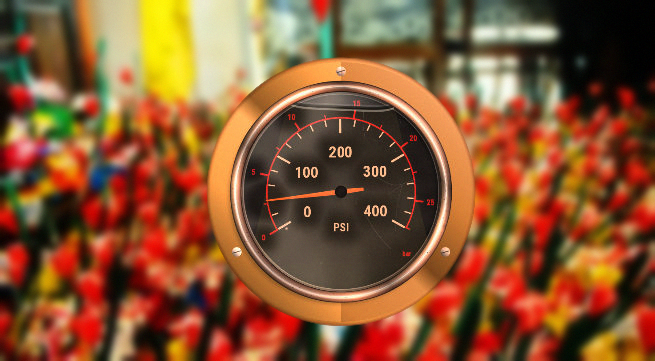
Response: 40 (psi)
